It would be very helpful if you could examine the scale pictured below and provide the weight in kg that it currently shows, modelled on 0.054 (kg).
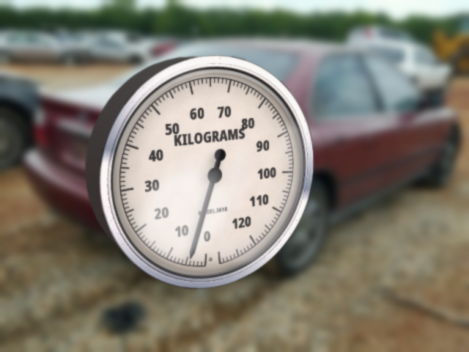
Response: 5 (kg)
